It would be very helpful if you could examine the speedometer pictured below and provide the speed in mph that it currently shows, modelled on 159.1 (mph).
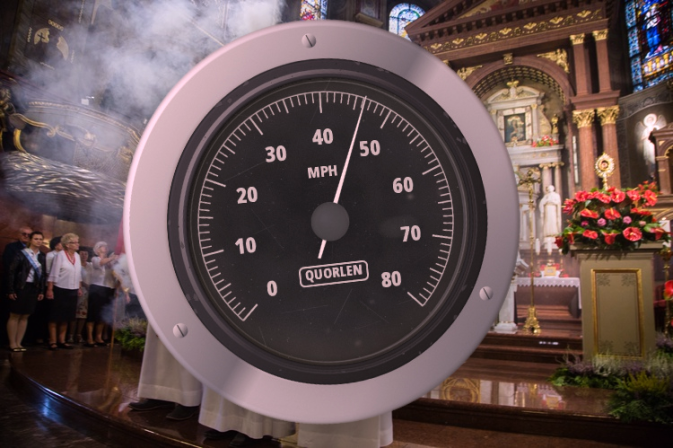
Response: 46 (mph)
